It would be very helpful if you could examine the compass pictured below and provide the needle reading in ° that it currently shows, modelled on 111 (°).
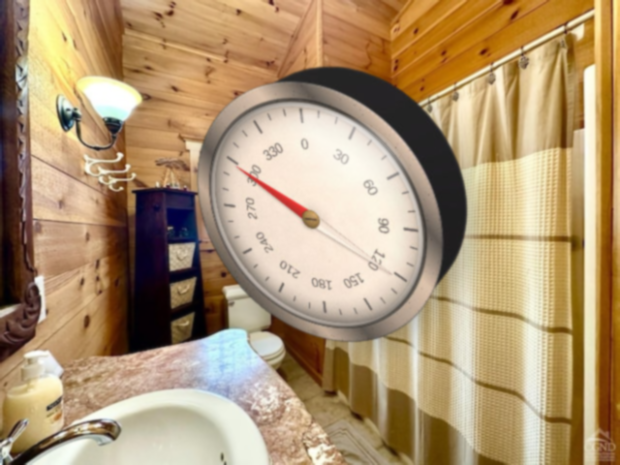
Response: 300 (°)
